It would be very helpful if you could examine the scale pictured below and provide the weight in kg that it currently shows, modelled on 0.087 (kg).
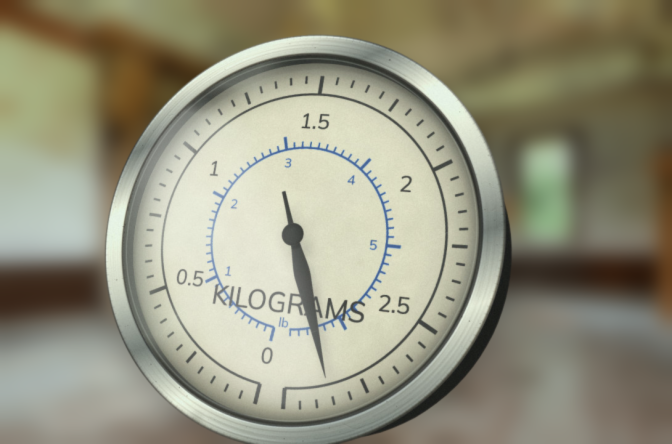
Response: 2.85 (kg)
